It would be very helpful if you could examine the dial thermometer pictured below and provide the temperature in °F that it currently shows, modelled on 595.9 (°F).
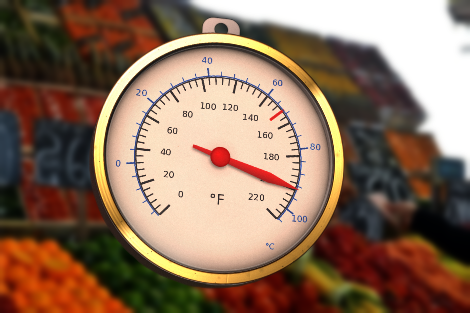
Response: 200 (°F)
